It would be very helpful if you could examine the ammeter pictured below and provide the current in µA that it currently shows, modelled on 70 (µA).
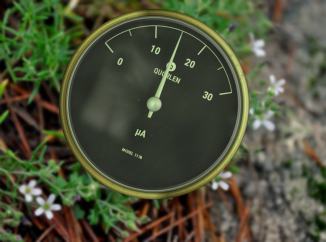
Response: 15 (µA)
